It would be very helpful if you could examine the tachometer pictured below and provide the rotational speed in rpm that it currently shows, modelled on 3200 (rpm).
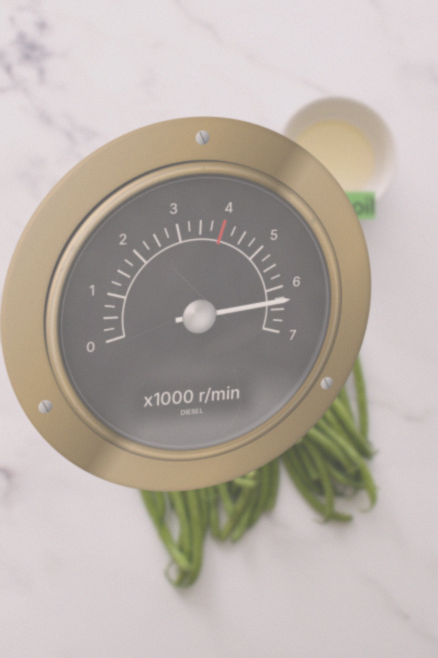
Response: 6250 (rpm)
